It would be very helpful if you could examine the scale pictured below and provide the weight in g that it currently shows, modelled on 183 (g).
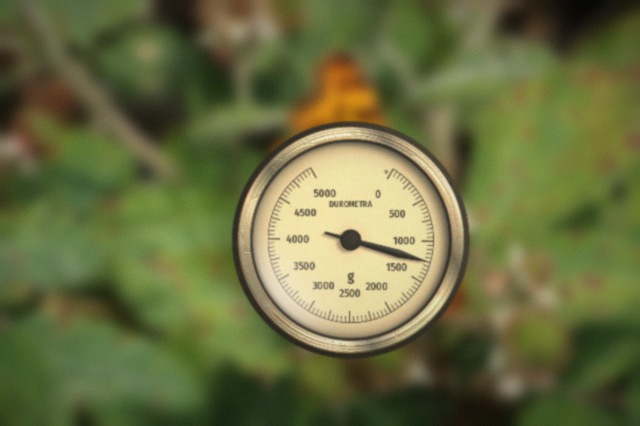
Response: 1250 (g)
